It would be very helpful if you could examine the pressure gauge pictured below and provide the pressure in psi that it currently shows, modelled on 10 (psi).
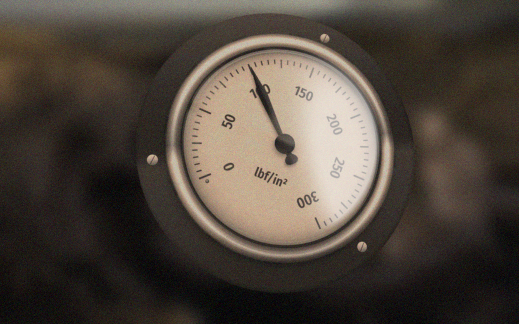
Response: 100 (psi)
